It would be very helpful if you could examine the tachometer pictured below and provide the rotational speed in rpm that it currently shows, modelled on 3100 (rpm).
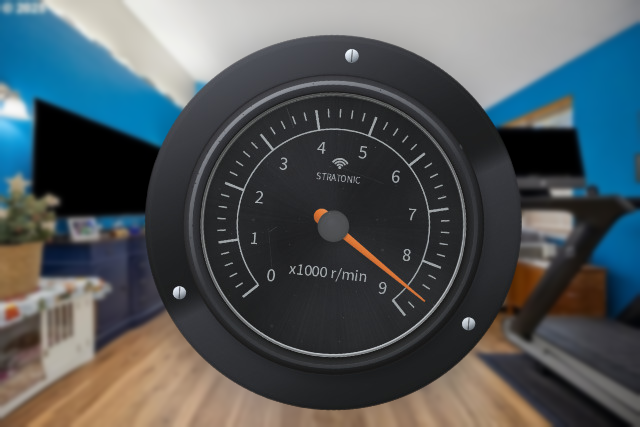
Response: 8600 (rpm)
